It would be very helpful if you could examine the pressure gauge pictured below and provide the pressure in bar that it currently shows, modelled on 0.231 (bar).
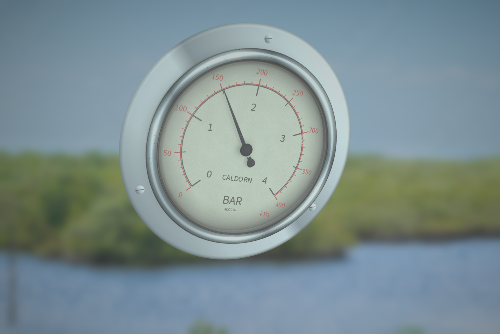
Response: 1.5 (bar)
